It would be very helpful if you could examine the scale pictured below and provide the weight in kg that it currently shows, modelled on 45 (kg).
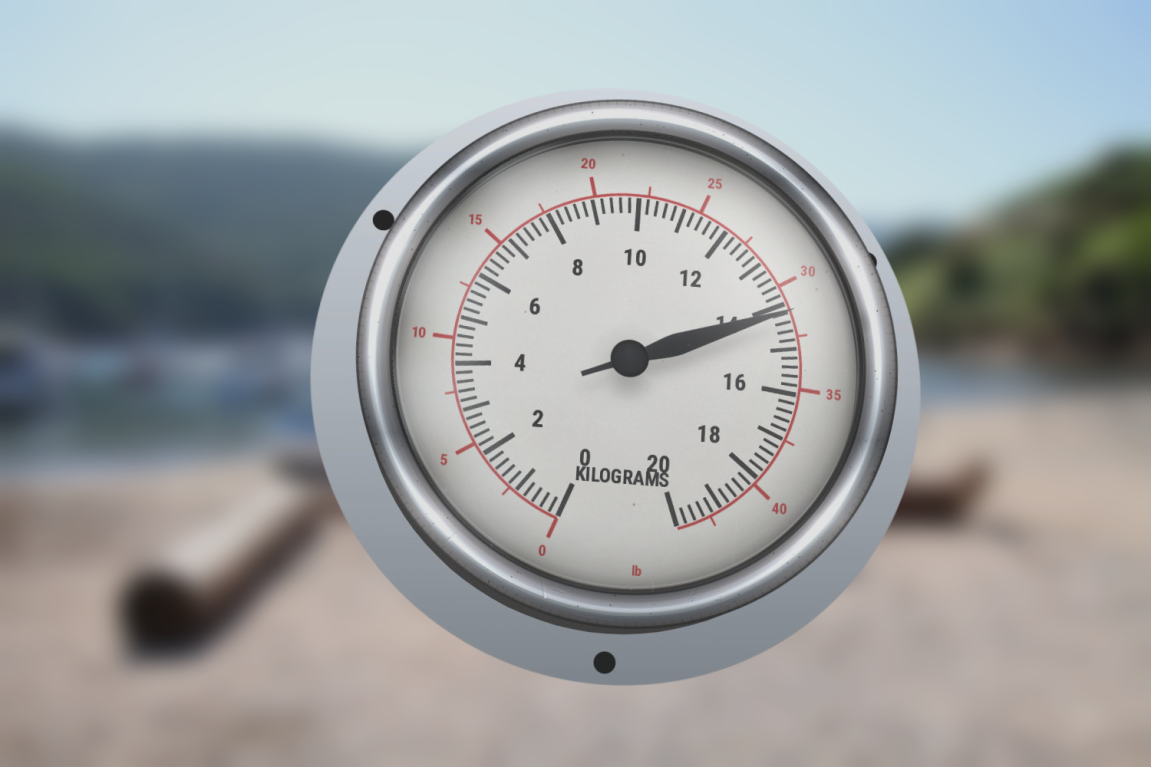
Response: 14.2 (kg)
